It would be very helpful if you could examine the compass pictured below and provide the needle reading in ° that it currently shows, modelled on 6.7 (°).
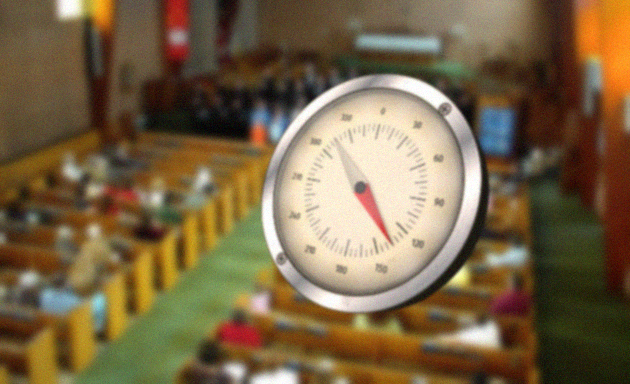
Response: 135 (°)
